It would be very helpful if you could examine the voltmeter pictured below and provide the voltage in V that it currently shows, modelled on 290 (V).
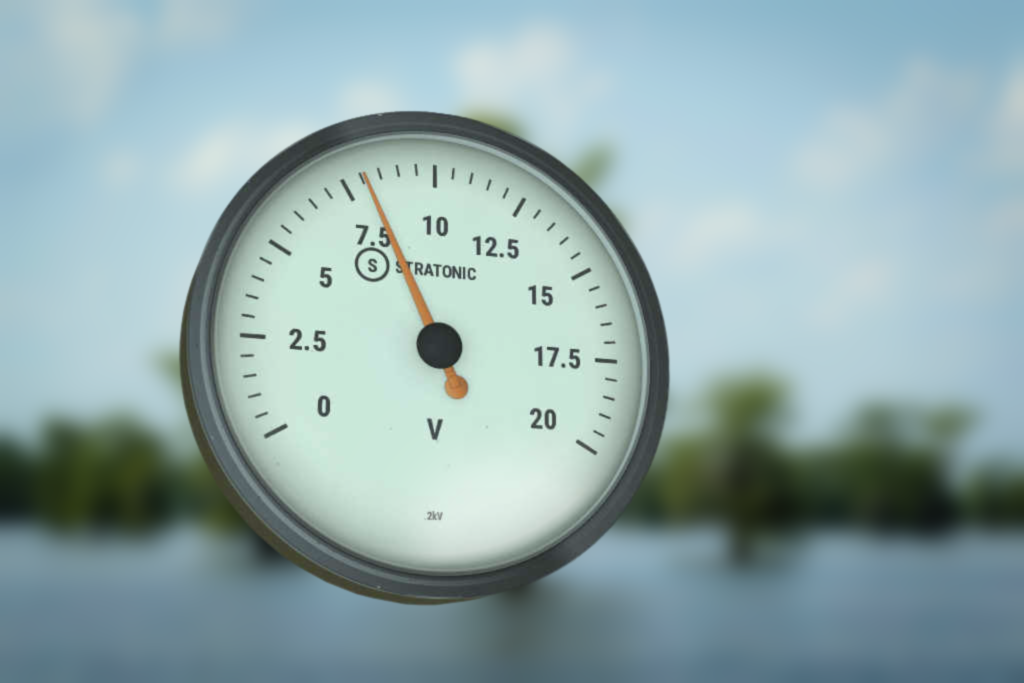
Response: 8 (V)
